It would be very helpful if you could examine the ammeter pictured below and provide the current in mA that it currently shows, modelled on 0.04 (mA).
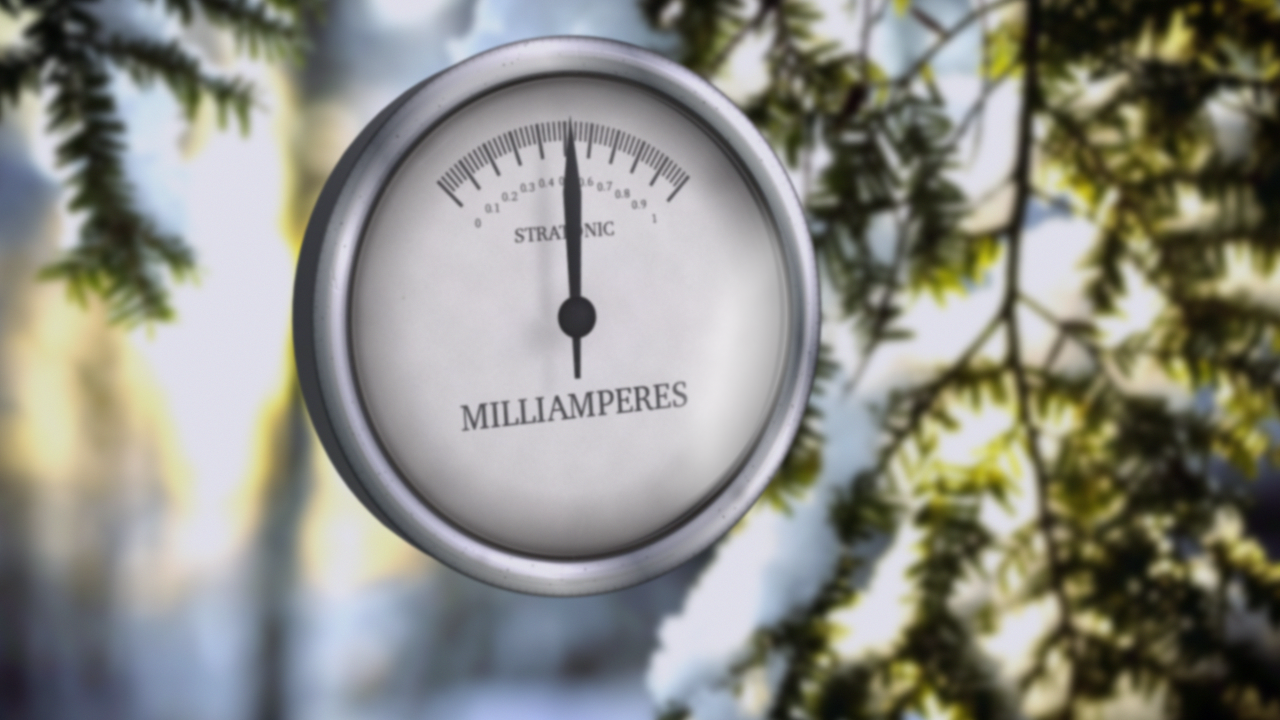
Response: 0.5 (mA)
